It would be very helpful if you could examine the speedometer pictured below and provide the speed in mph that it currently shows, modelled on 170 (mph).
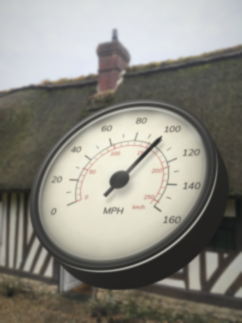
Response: 100 (mph)
